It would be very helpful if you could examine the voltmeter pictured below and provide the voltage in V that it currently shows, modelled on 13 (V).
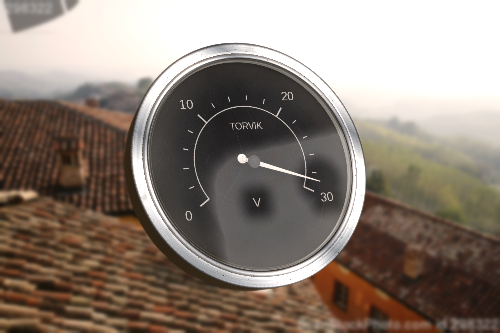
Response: 29 (V)
